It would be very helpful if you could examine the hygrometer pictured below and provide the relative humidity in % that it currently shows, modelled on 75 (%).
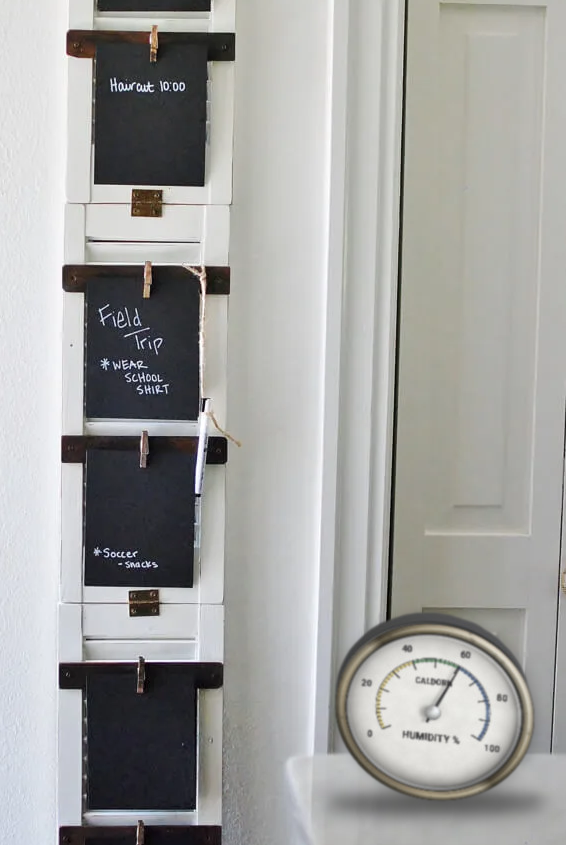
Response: 60 (%)
